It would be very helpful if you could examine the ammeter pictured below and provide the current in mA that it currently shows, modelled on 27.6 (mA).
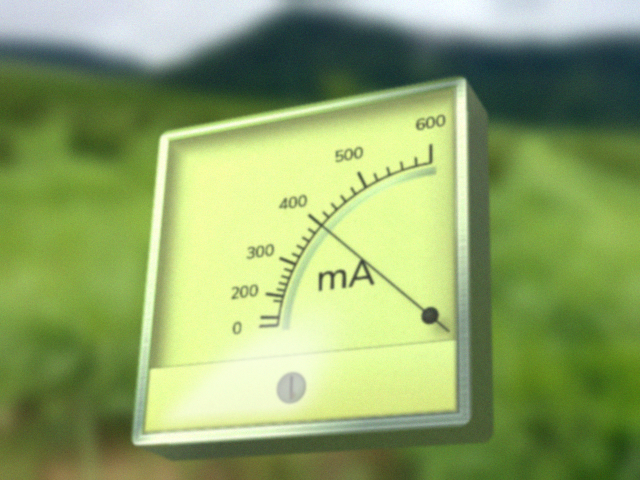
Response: 400 (mA)
